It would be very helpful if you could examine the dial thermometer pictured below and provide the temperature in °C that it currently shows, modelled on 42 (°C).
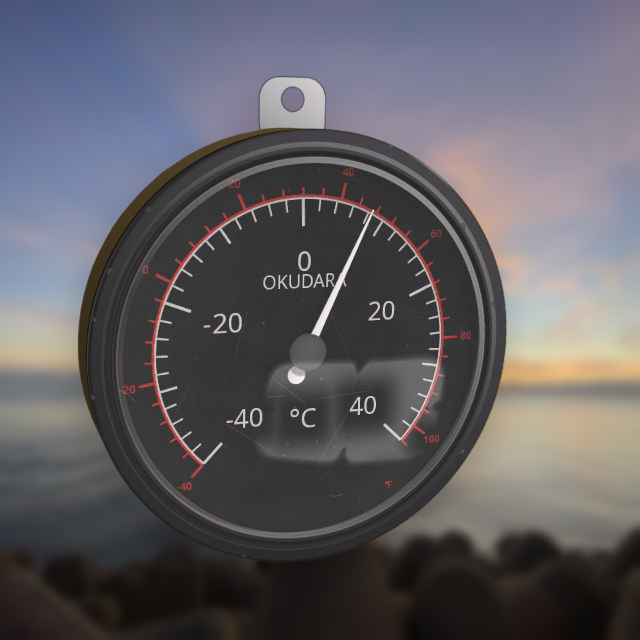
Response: 8 (°C)
